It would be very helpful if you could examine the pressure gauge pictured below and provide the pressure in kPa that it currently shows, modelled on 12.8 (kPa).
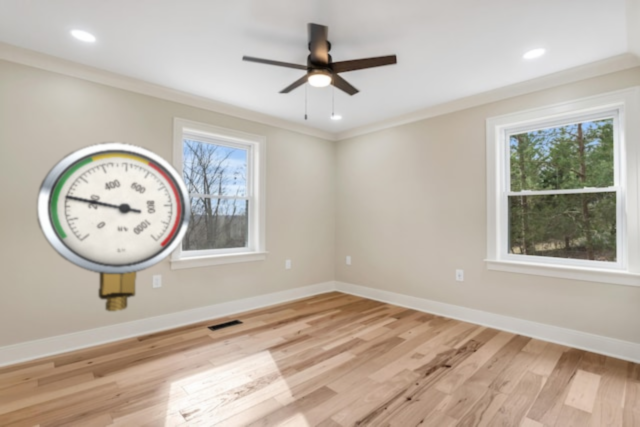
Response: 200 (kPa)
